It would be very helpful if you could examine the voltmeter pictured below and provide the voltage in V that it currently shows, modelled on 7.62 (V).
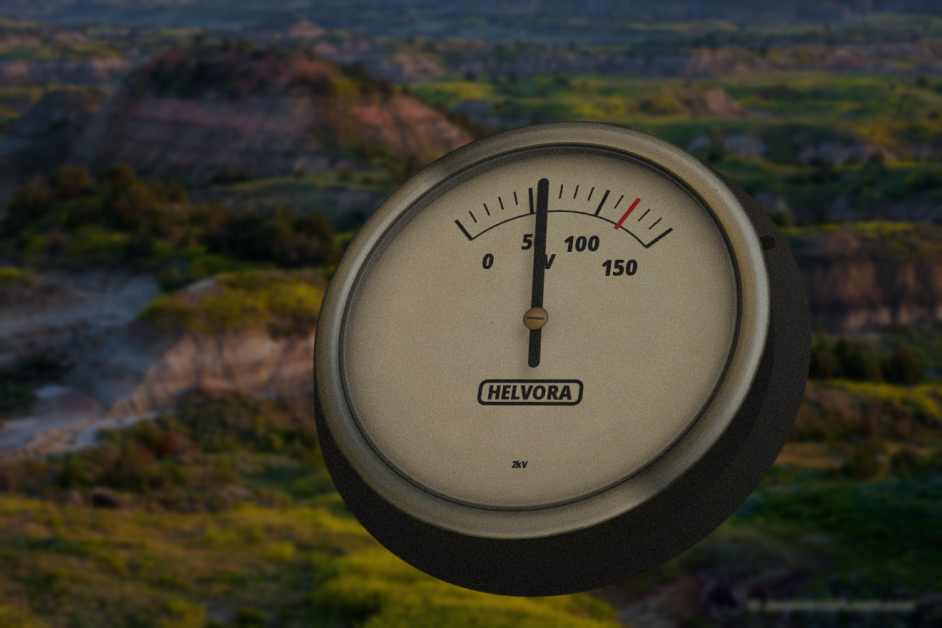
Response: 60 (V)
